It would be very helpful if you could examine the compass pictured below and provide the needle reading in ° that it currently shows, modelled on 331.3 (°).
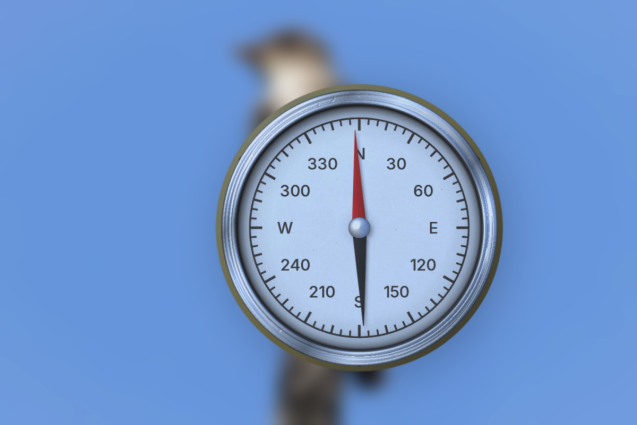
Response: 357.5 (°)
